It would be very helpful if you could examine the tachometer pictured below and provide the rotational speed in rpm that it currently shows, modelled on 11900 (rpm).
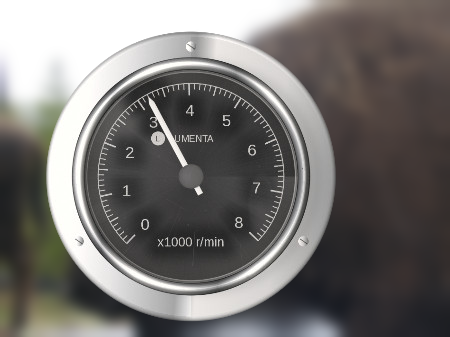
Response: 3200 (rpm)
